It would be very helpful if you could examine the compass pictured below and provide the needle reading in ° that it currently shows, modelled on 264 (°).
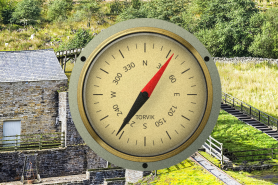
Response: 35 (°)
